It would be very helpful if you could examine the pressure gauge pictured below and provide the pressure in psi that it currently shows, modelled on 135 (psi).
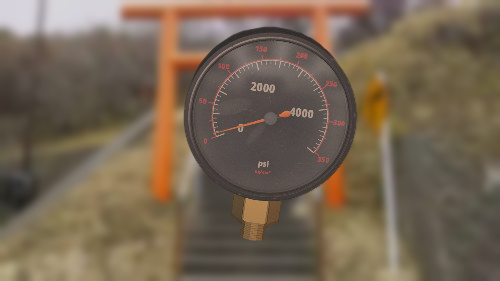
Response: 100 (psi)
